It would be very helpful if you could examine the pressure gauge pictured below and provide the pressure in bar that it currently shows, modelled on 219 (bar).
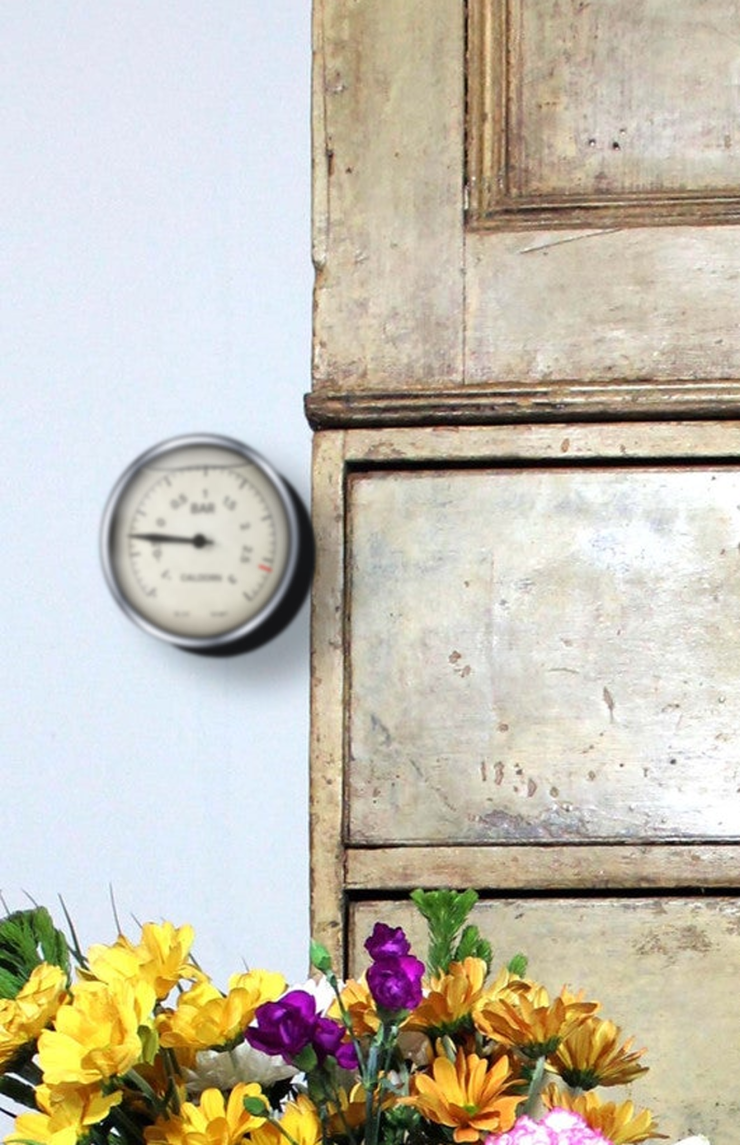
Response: -0.3 (bar)
